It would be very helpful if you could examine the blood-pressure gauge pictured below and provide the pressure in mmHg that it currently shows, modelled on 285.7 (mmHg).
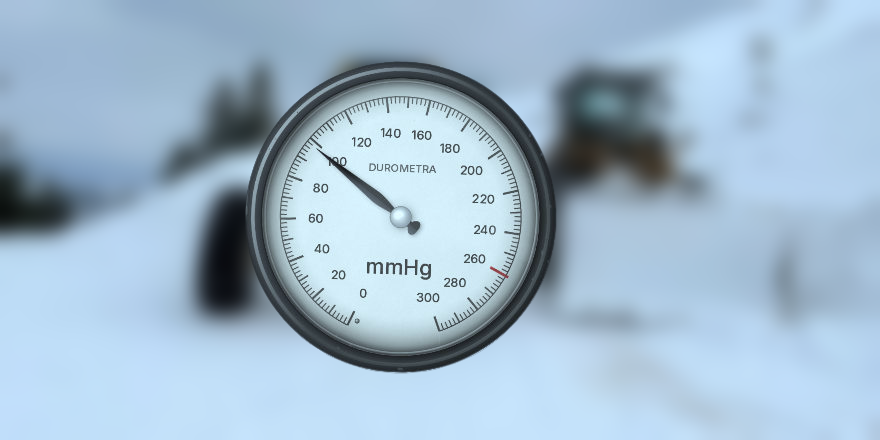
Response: 98 (mmHg)
